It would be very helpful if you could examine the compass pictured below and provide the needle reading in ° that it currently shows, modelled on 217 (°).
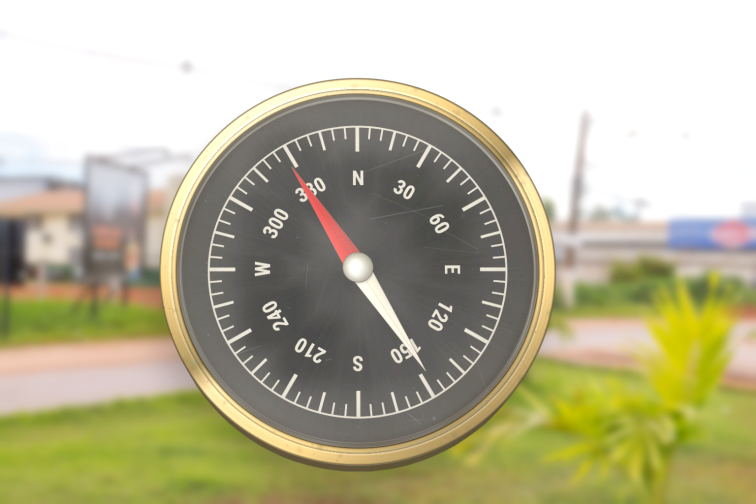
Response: 327.5 (°)
